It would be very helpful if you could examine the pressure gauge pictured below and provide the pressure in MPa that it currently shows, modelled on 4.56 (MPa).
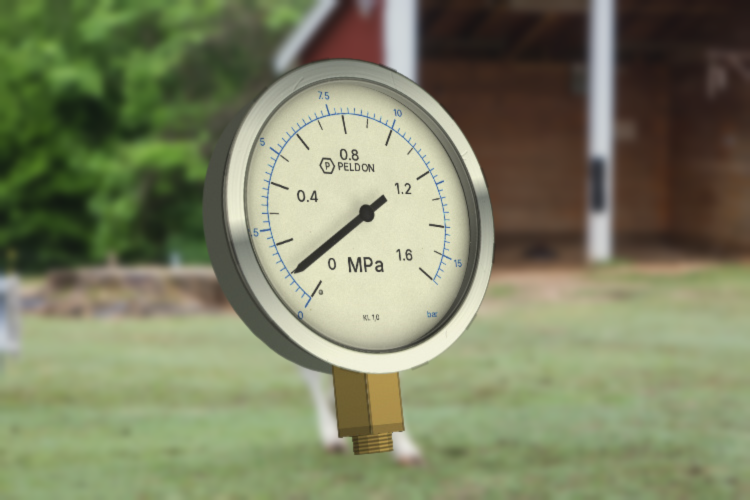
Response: 0.1 (MPa)
